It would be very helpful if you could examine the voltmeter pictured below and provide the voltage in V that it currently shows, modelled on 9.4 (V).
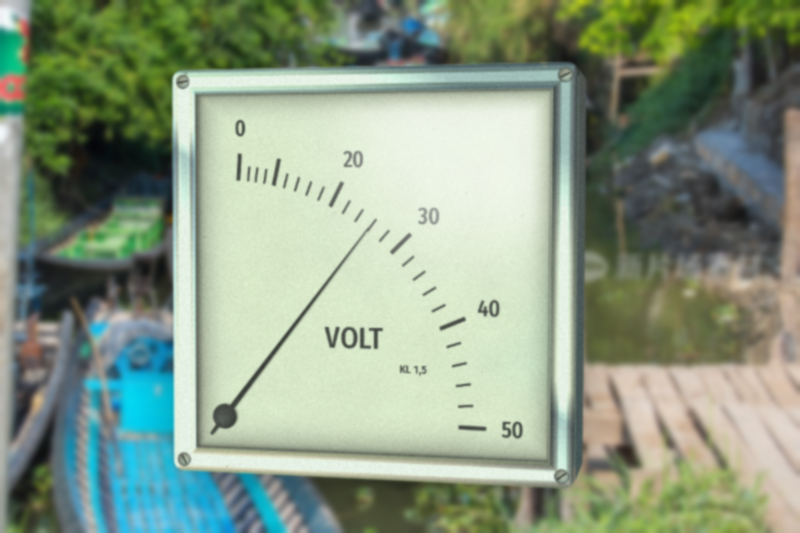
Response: 26 (V)
